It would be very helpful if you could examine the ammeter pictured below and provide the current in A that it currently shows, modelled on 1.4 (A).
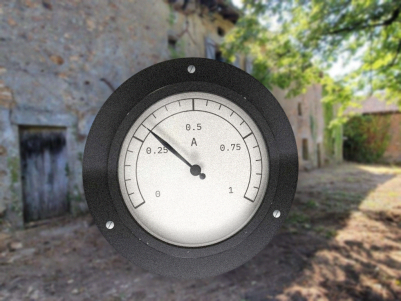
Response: 0.3 (A)
